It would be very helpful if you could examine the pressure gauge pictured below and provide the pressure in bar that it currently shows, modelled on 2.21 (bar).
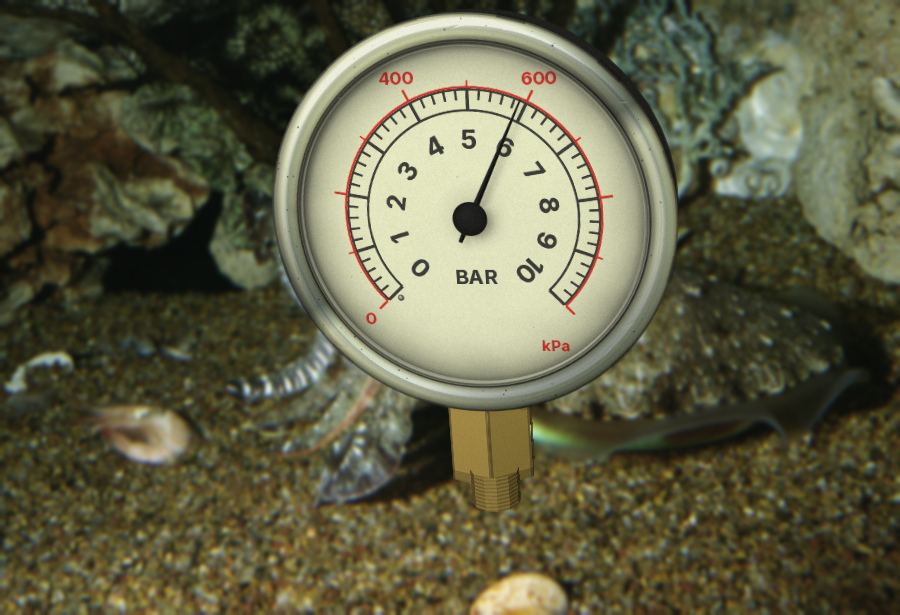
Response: 5.9 (bar)
